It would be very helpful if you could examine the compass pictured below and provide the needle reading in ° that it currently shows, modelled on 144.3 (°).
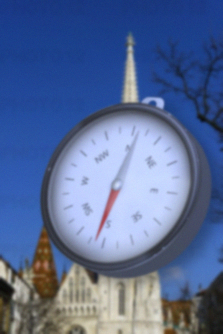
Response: 187.5 (°)
